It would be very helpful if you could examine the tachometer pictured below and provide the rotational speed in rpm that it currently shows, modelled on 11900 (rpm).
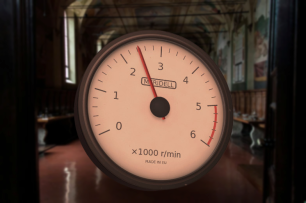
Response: 2400 (rpm)
